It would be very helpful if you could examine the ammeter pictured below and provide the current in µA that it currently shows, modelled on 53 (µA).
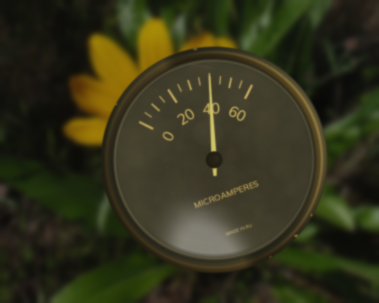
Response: 40 (µA)
